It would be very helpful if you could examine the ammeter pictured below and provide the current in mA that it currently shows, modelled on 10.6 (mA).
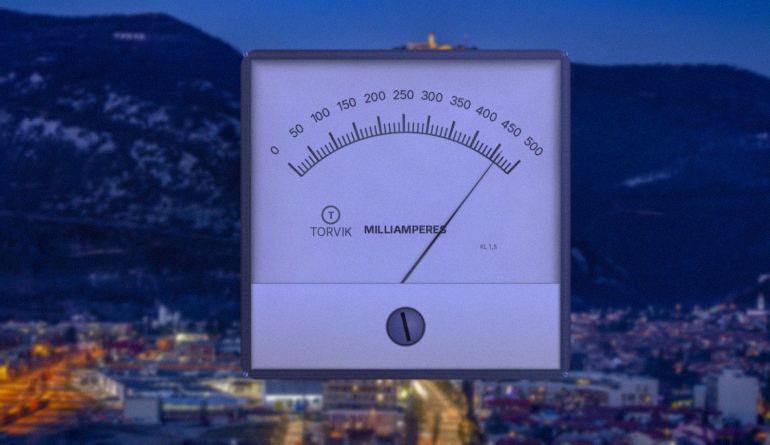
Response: 460 (mA)
